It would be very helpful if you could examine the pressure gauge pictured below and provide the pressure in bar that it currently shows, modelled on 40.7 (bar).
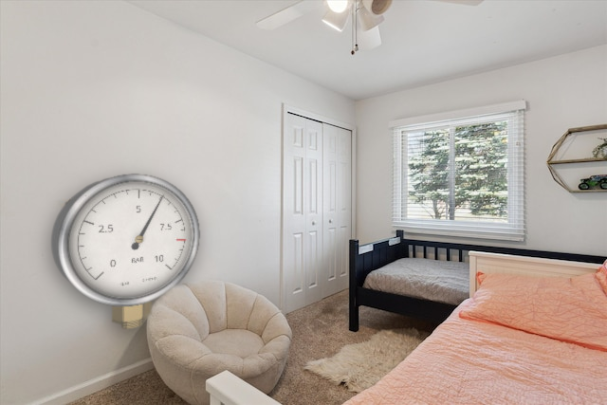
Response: 6 (bar)
